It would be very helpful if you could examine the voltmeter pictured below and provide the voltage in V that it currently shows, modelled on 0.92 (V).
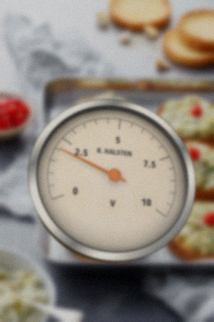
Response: 2 (V)
